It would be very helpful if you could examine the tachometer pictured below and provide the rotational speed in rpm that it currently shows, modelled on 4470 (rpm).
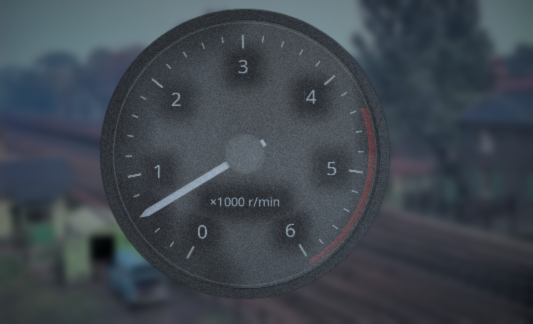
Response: 600 (rpm)
